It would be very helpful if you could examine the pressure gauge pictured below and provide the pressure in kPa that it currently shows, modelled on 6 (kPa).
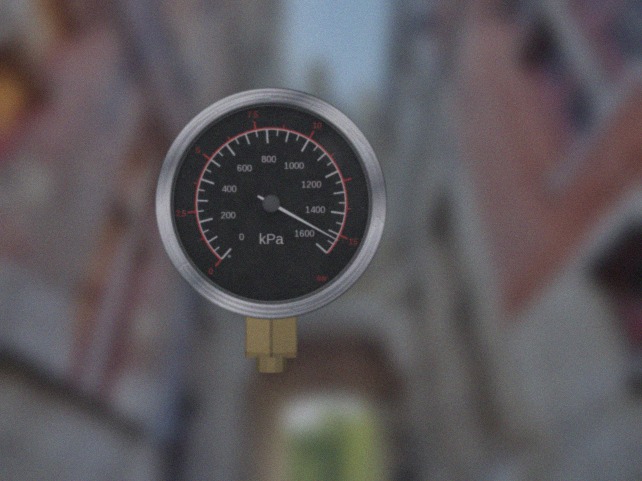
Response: 1525 (kPa)
